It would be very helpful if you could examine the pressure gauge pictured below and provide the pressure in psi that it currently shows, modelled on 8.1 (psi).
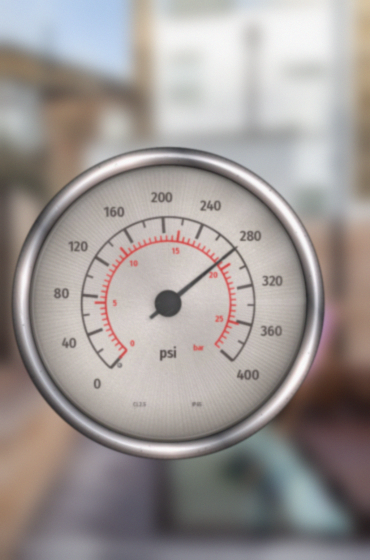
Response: 280 (psi)
